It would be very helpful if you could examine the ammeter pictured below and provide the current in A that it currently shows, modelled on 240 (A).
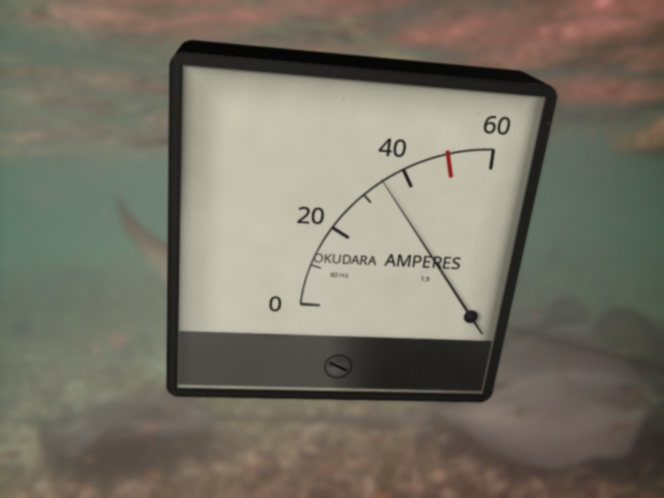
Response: 35 (A)
